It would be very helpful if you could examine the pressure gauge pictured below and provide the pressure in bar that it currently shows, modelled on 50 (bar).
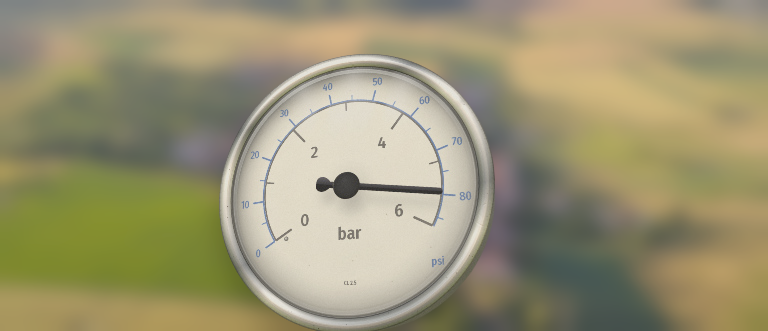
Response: 5.5 (bar)
